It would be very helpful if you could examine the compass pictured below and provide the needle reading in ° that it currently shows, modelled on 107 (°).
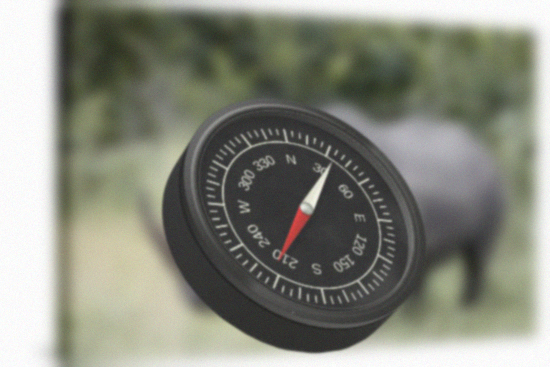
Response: 215 (°)
